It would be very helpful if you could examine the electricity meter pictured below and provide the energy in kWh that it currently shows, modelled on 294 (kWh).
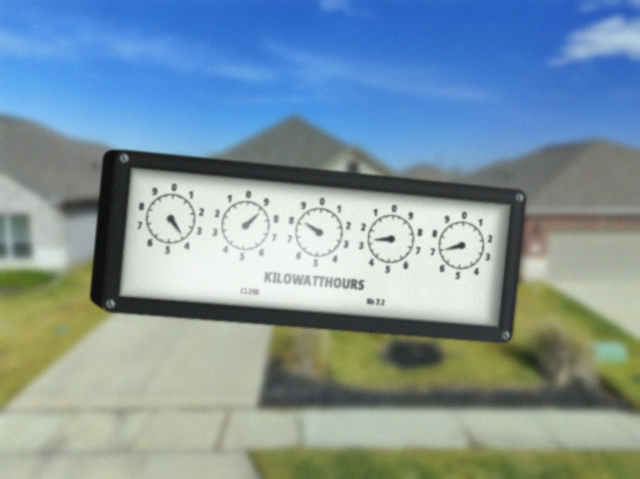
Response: 38827 (kWh)
